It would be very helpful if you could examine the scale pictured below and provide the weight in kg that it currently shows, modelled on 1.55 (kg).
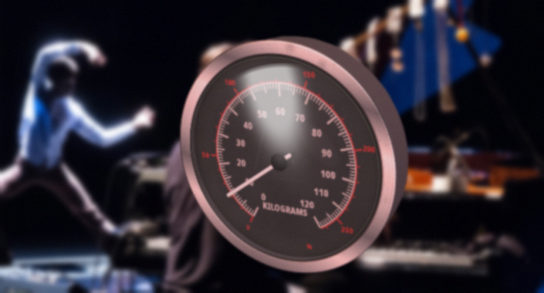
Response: 10 (kg)
